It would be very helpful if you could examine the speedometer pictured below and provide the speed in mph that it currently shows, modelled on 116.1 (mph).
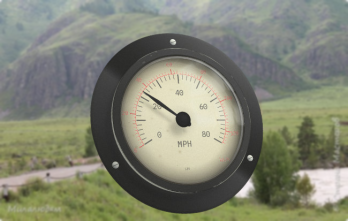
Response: 22 (mph)
